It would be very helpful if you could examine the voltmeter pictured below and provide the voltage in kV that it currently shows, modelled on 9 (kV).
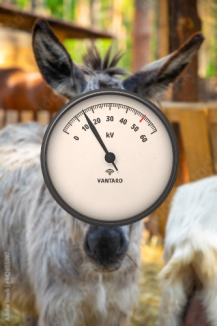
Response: 15 (kV)
